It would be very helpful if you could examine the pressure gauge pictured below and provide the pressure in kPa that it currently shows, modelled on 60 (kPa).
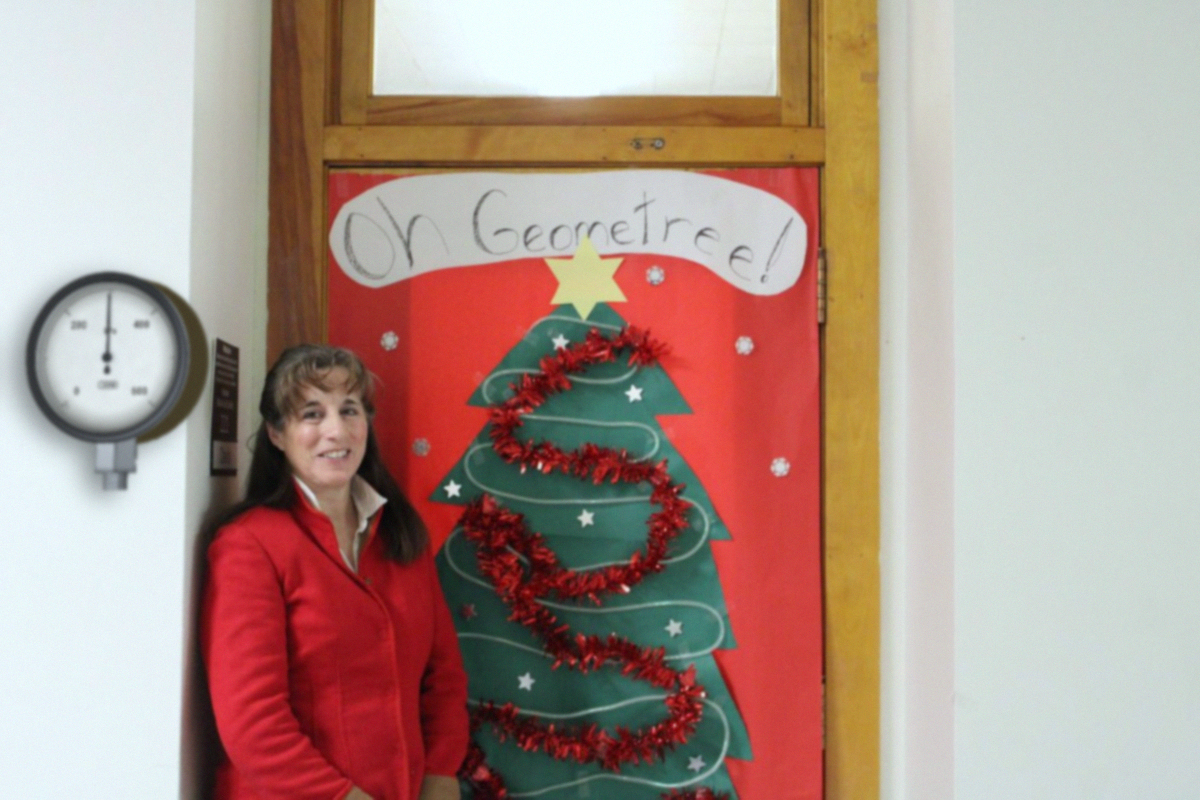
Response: 300 (kPa)
